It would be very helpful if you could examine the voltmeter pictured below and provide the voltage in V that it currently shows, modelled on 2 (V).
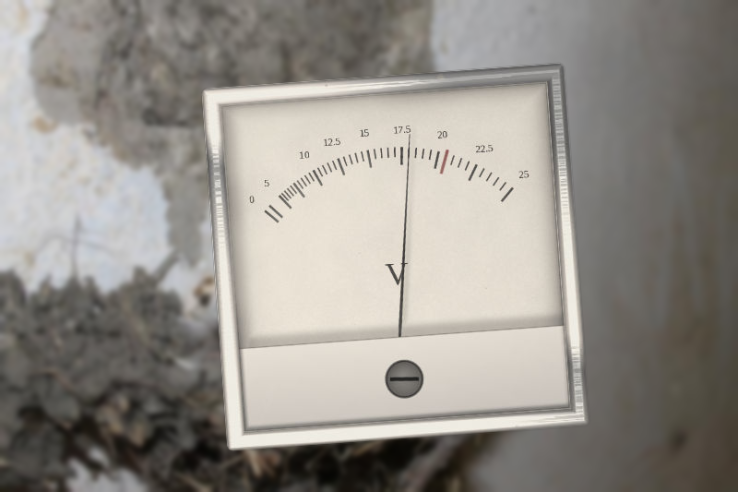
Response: 18 (V)
